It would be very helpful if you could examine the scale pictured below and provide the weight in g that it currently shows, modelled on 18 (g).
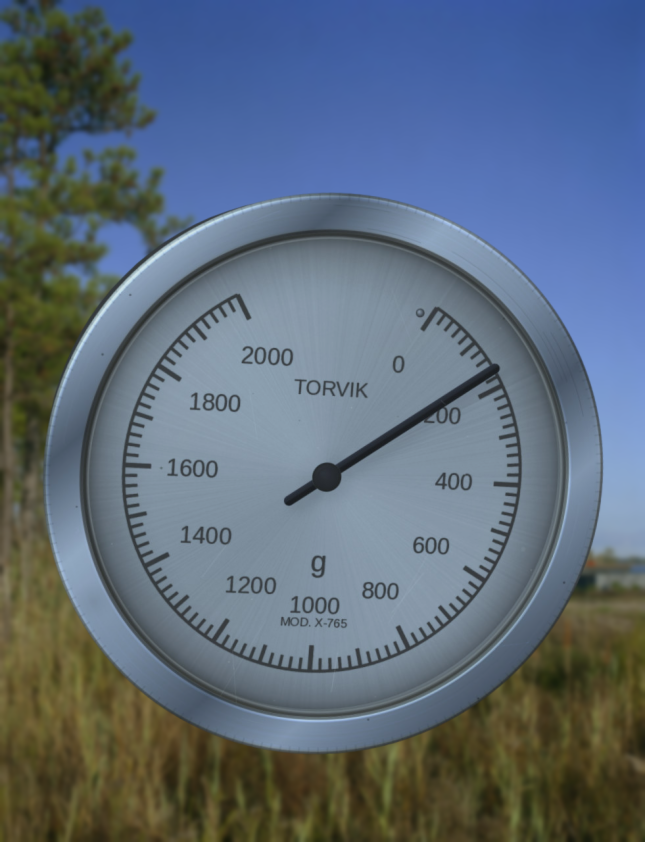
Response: 160 (g)
